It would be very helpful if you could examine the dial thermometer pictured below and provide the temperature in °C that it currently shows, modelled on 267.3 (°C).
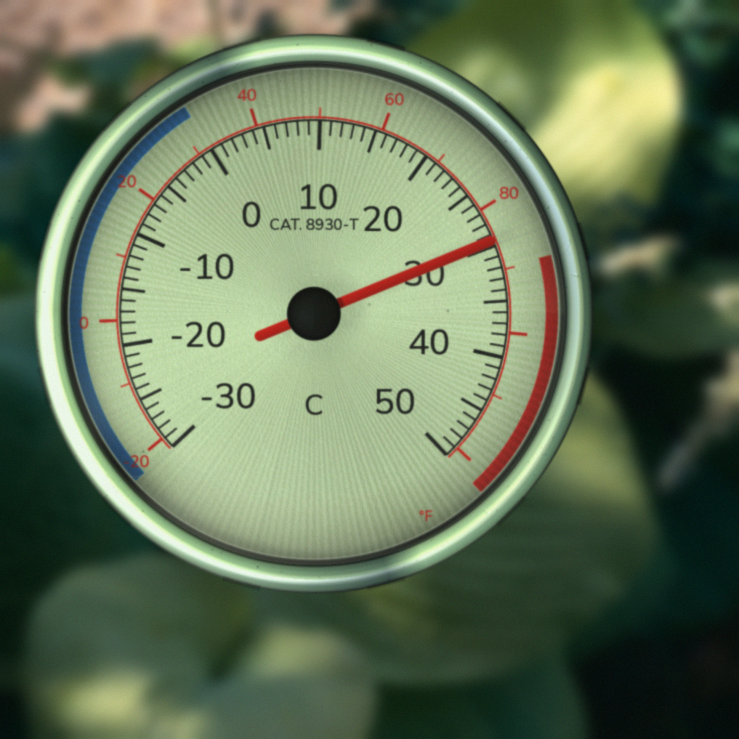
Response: 29.5 (°C)
